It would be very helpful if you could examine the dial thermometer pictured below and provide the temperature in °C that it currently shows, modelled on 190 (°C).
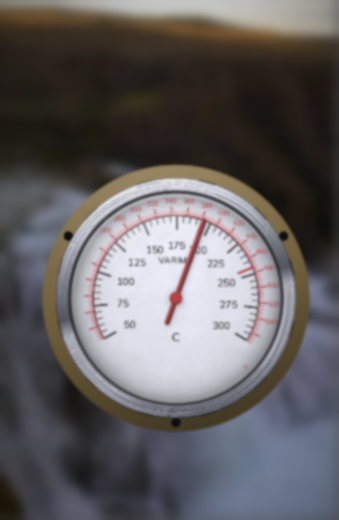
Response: 195 (°C)
